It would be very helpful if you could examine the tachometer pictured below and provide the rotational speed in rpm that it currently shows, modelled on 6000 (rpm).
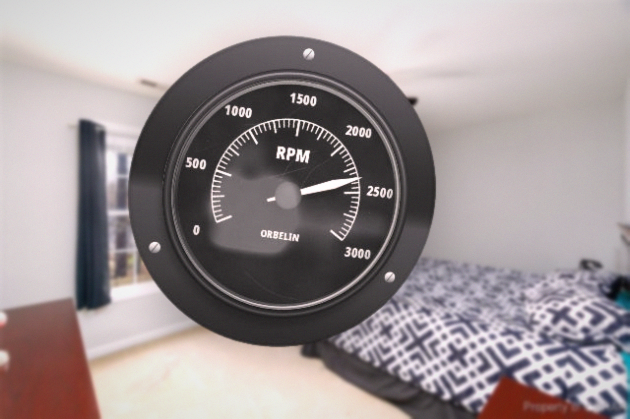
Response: 2350 (rpm)
